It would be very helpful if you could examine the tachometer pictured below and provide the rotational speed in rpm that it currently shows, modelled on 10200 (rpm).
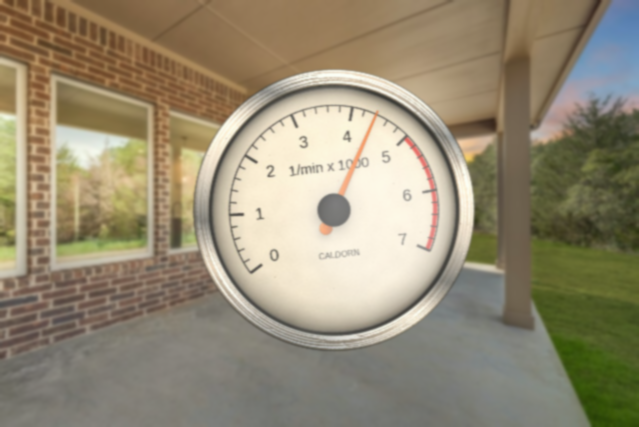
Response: 4400 (rpm)
